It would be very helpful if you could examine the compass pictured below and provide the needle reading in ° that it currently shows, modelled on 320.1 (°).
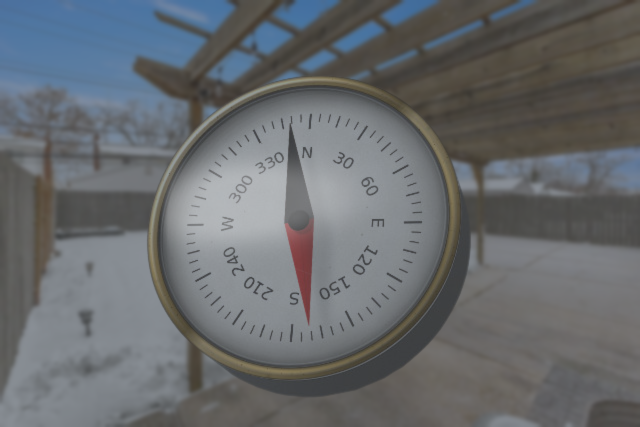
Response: 170 (°)
